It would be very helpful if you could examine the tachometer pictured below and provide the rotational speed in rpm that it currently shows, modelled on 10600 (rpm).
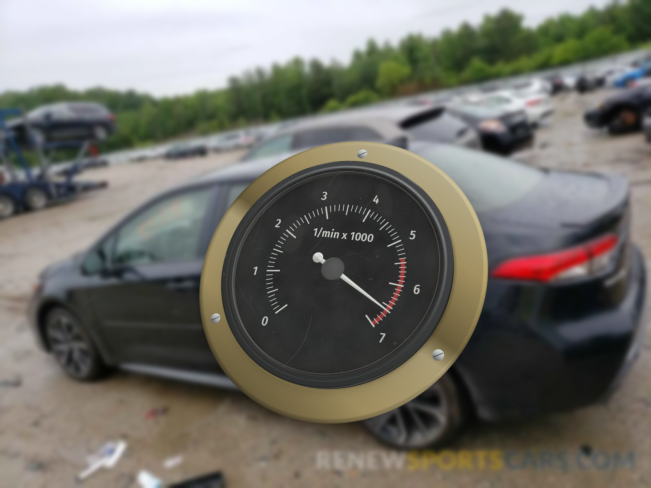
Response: 6600 (rpm)
